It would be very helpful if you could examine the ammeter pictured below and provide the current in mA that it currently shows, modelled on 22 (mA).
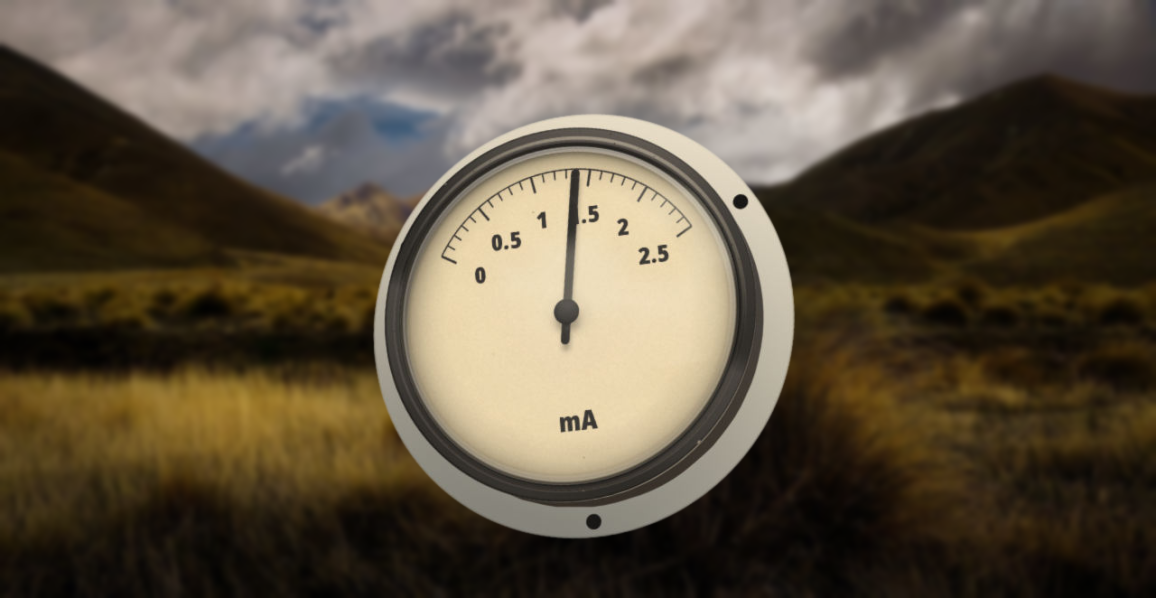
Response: 1.4 (mA)
